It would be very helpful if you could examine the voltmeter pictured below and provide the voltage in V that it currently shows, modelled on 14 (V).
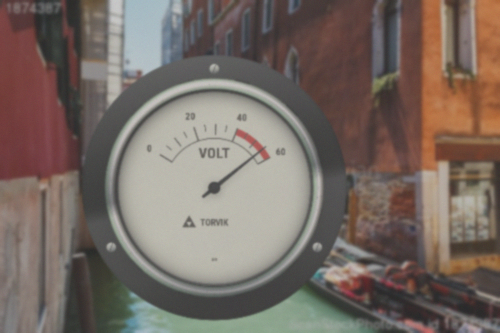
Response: 55 (V)
